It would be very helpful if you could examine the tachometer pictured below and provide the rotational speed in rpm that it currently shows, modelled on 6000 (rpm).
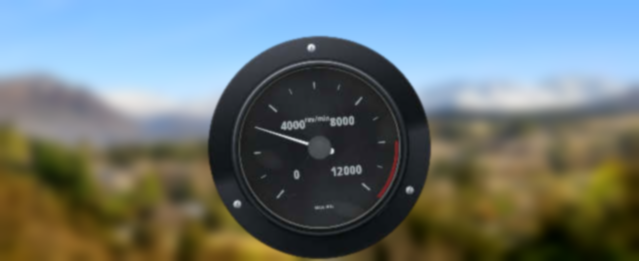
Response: 3000 (rpm)
